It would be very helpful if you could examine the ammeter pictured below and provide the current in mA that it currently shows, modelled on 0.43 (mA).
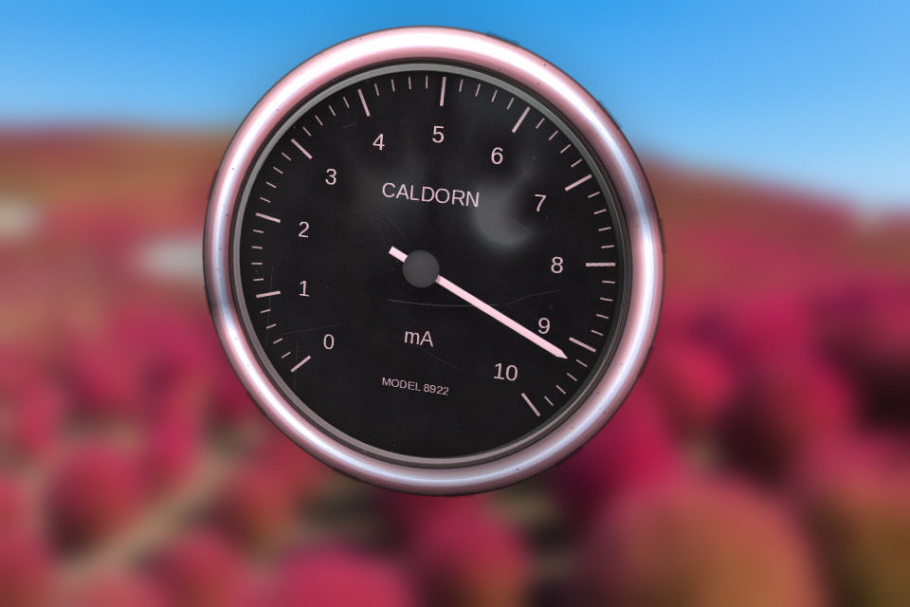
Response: 9.2 (mA)
